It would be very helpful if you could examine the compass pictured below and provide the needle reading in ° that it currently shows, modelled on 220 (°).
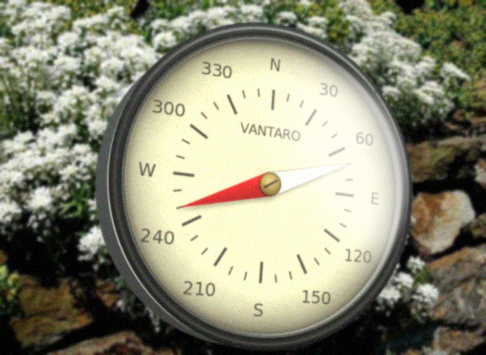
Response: 250 (°)
